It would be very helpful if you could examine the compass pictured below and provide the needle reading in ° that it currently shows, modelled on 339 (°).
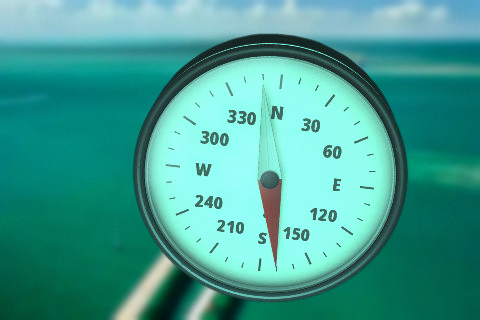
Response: 170 (°)
